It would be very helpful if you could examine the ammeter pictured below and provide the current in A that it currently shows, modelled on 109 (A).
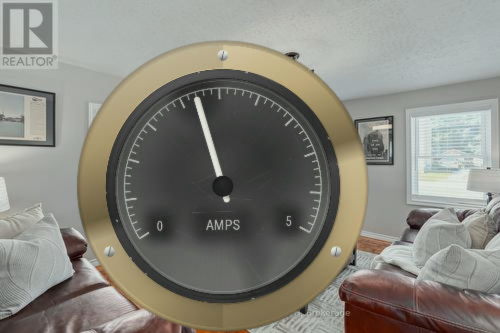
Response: 2.2 (A)
